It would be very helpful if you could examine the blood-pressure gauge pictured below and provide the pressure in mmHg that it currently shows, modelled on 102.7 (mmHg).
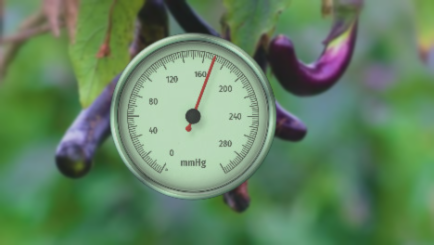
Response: 170 (mmHg)
